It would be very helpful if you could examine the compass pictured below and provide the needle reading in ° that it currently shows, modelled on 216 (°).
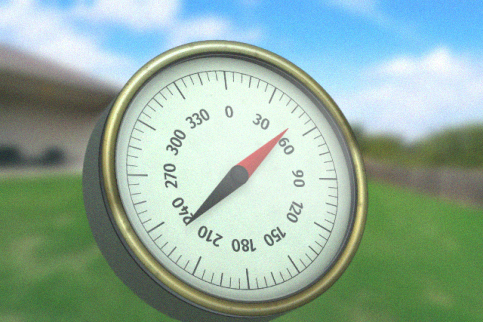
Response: 50 (°)
